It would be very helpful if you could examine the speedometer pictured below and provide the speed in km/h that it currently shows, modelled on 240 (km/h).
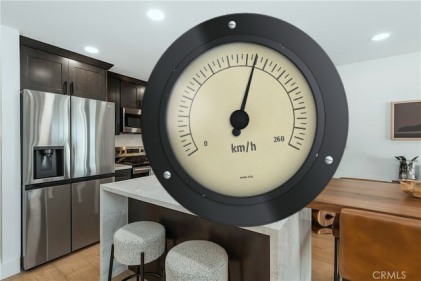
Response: 150 (km/h)
